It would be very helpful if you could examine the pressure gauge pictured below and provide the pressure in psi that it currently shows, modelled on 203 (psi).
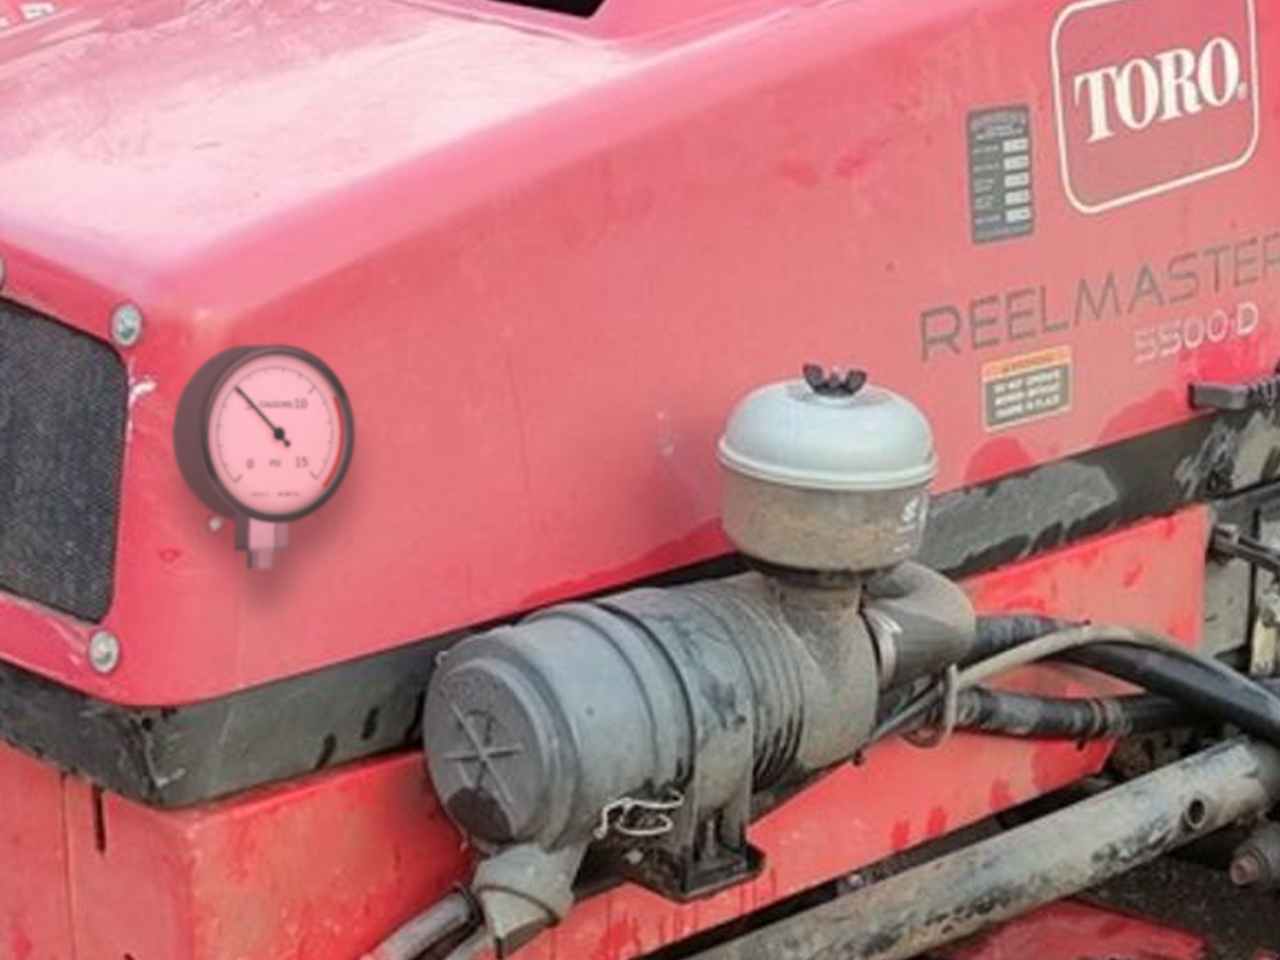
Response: 5 (psi)
